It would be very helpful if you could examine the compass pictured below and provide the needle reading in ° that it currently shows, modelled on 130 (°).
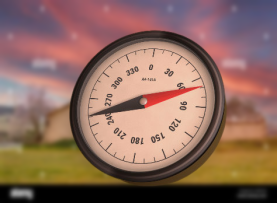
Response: 70 (°)
